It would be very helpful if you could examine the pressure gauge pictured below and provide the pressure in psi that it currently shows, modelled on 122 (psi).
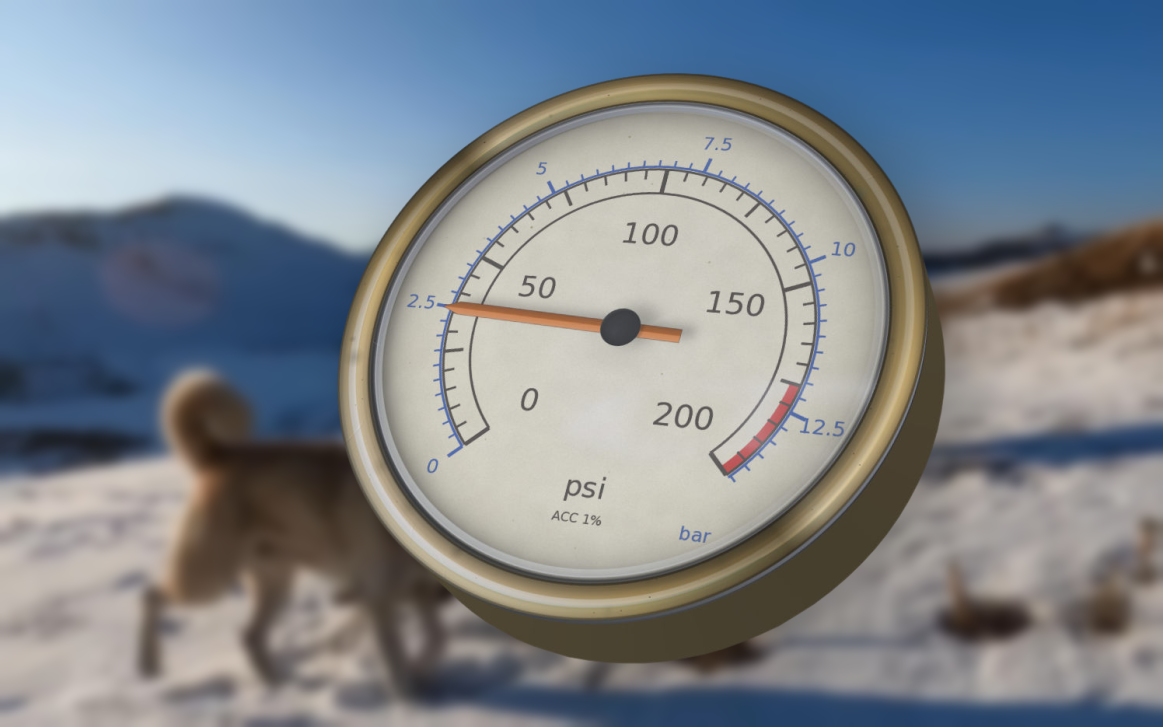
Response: 35 (psi)
